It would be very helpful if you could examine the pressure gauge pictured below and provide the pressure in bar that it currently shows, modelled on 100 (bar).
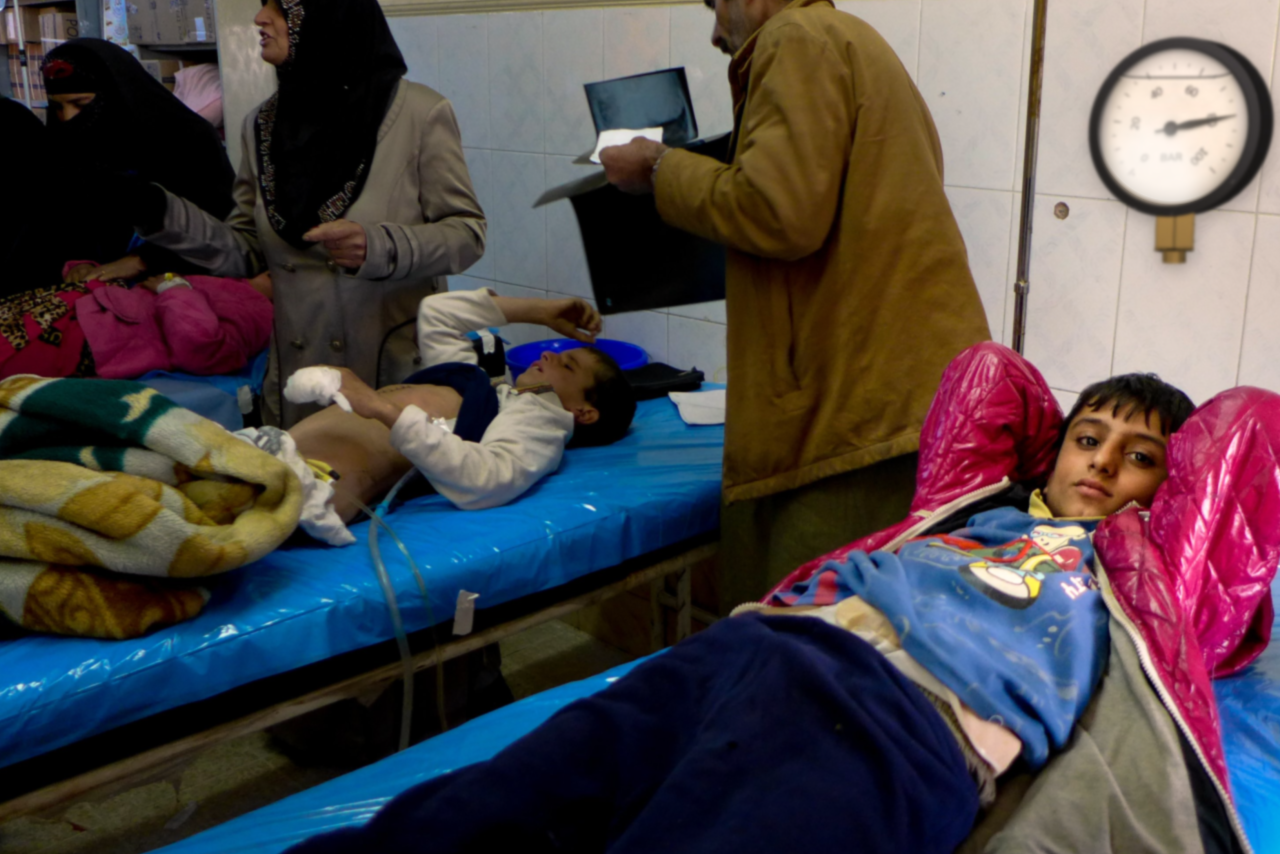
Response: 80 (bar)
